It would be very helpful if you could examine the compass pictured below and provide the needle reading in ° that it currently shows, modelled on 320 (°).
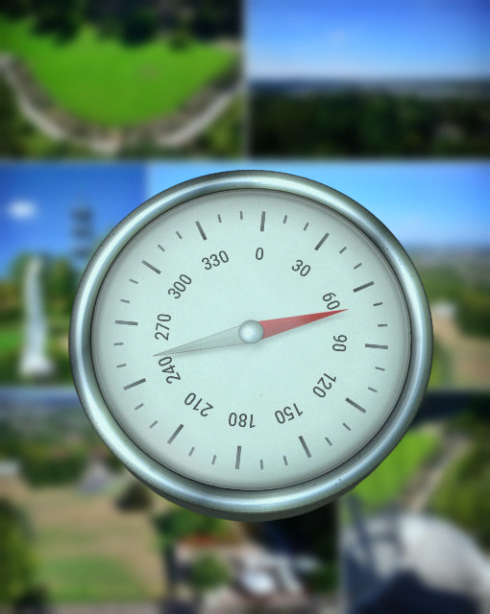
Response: 70 (°)
